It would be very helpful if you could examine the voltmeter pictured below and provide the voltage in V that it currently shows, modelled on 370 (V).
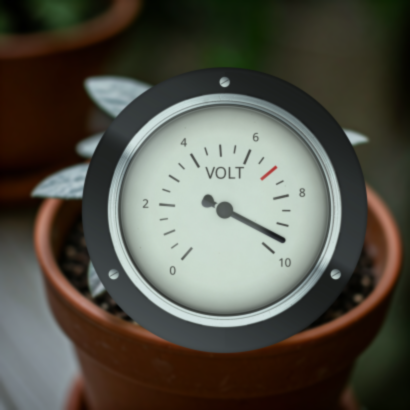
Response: 9.5 (V)
